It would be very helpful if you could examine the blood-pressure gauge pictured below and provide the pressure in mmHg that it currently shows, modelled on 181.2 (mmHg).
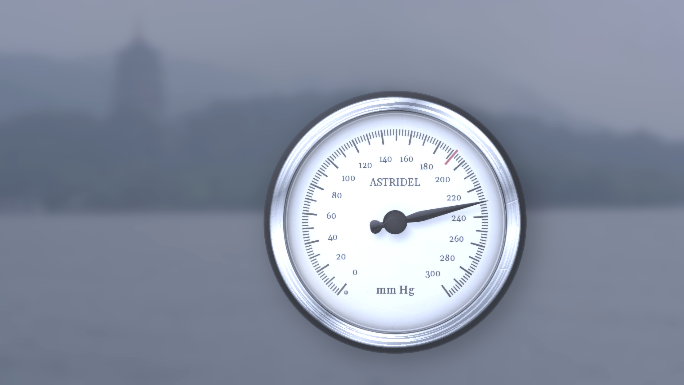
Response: 230 (mmHg)
